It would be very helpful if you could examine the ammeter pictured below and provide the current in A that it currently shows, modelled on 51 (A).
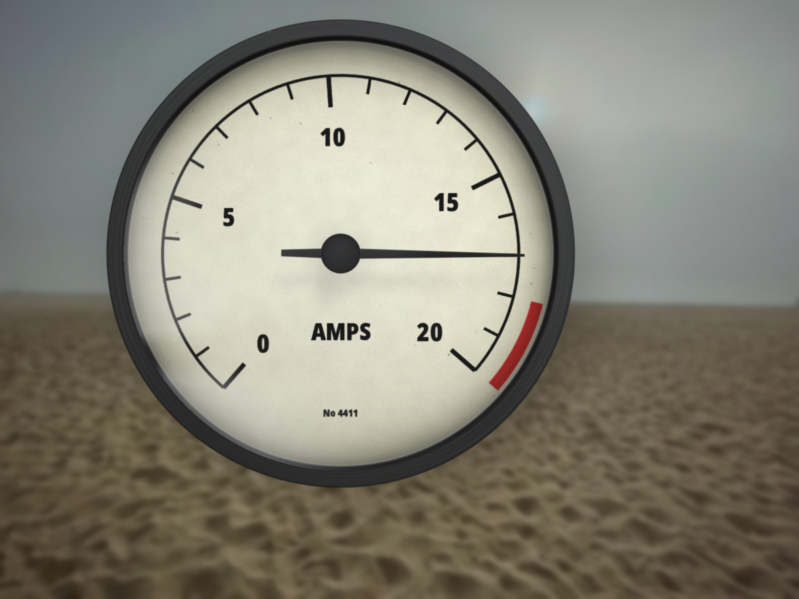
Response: 17 (A)
